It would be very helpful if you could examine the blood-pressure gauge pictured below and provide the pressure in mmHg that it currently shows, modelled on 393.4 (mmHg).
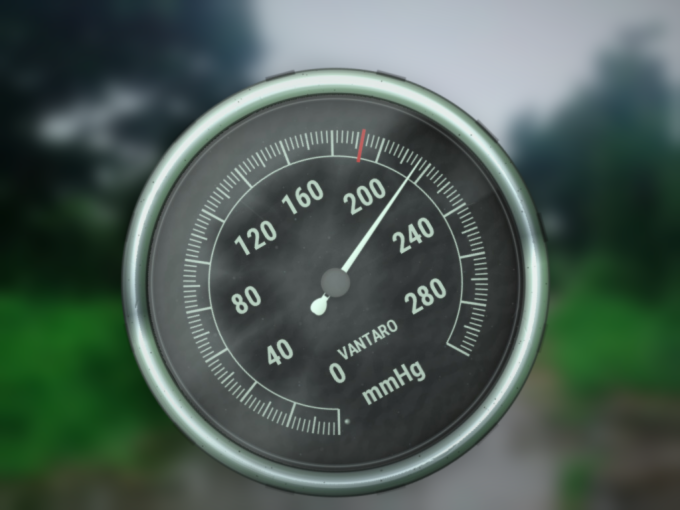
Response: 216 (mmHg)
